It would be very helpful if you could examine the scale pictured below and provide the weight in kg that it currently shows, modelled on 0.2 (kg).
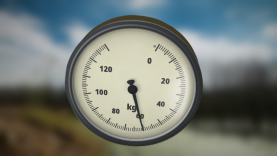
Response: 60 (kg)
